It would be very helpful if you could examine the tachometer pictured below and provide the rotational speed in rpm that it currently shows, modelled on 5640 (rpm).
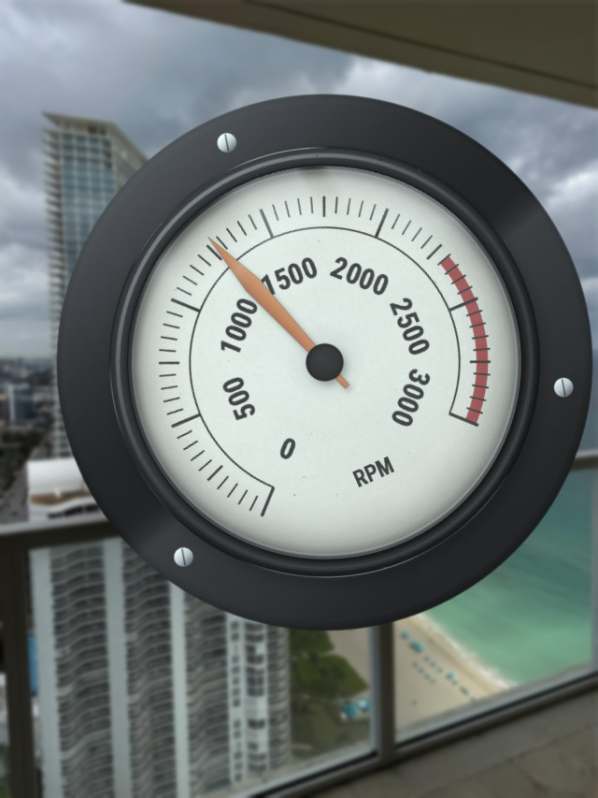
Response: 1275 (rpm)
